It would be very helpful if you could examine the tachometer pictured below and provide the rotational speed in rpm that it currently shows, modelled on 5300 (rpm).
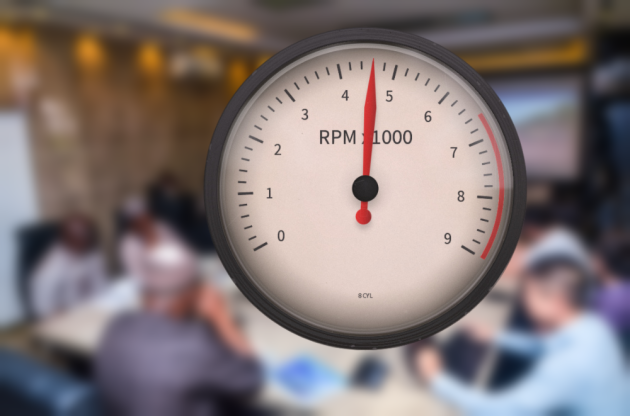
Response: 4600 (rpm)
